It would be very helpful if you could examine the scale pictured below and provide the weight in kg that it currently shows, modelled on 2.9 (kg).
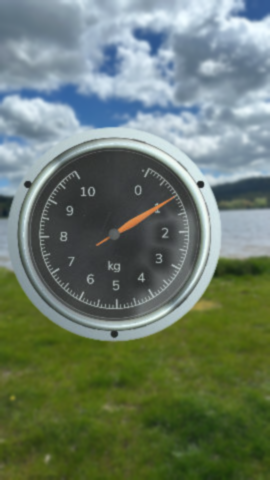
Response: 1 (kg)
